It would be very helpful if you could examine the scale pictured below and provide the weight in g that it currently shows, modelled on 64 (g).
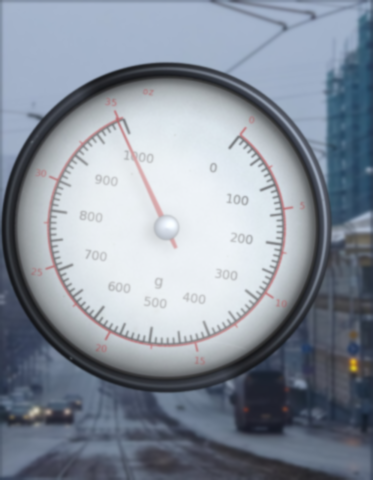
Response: 990 (g)
